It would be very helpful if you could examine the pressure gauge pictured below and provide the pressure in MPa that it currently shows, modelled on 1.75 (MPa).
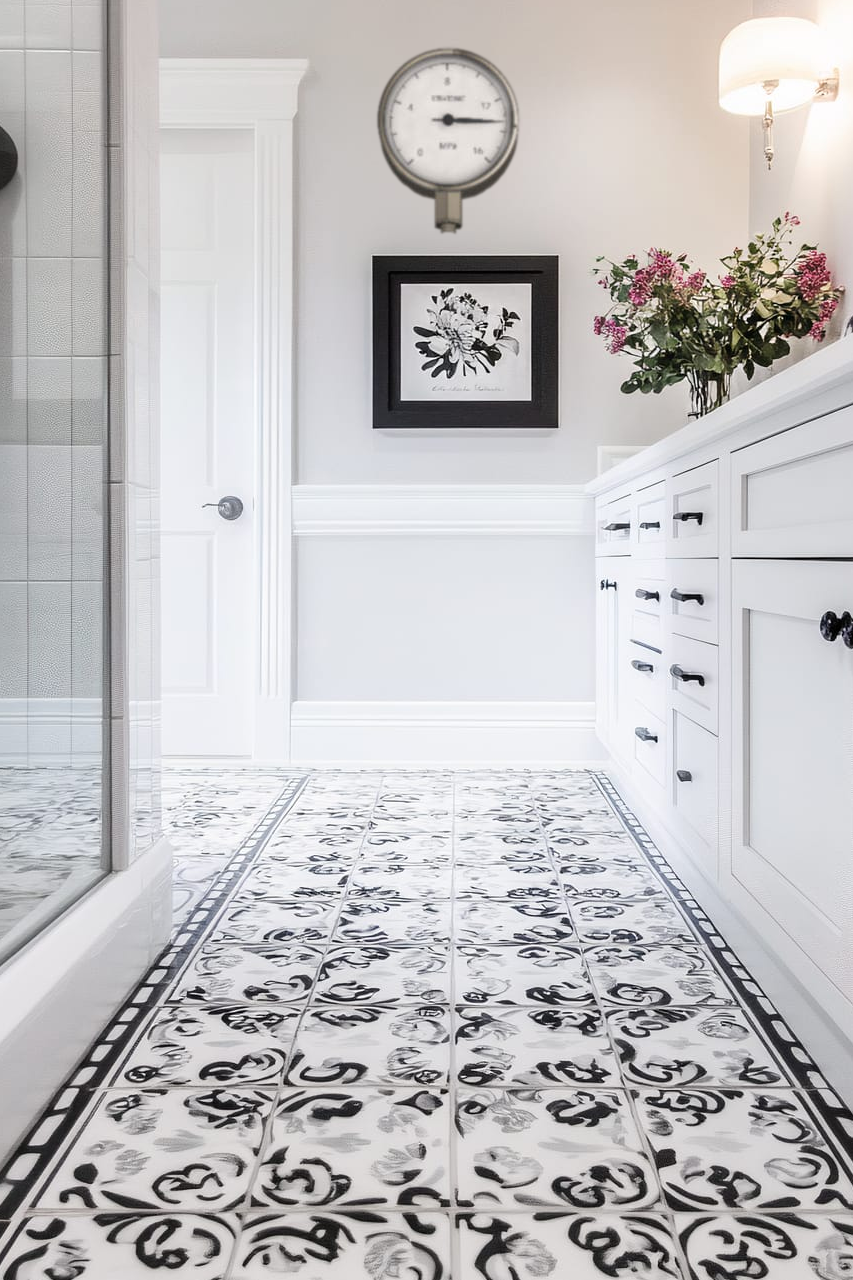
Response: 13.5 (MPa)
